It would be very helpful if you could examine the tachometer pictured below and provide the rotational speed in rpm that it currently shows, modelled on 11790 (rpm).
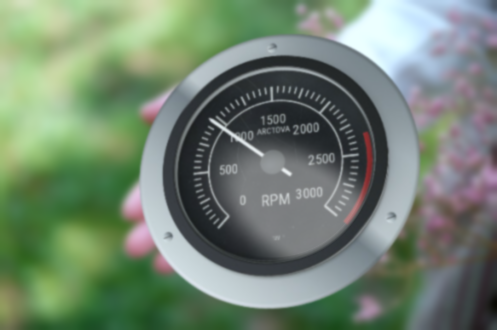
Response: 950 (rpm)
